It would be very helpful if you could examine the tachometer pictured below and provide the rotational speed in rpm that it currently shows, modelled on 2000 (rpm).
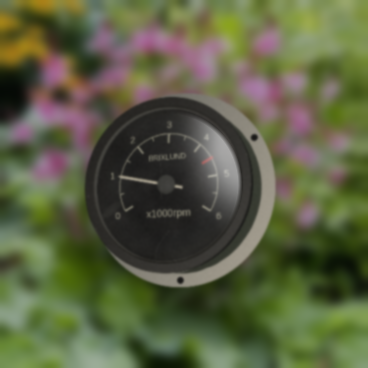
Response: 1000 (rpm)
